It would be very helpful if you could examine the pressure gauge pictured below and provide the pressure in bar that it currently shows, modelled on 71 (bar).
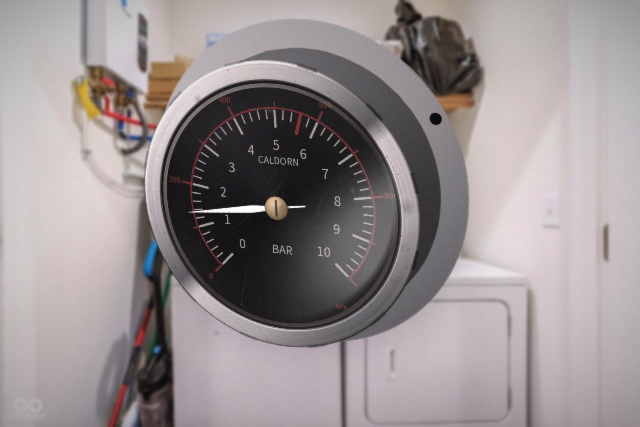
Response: 1.4 (bar)
